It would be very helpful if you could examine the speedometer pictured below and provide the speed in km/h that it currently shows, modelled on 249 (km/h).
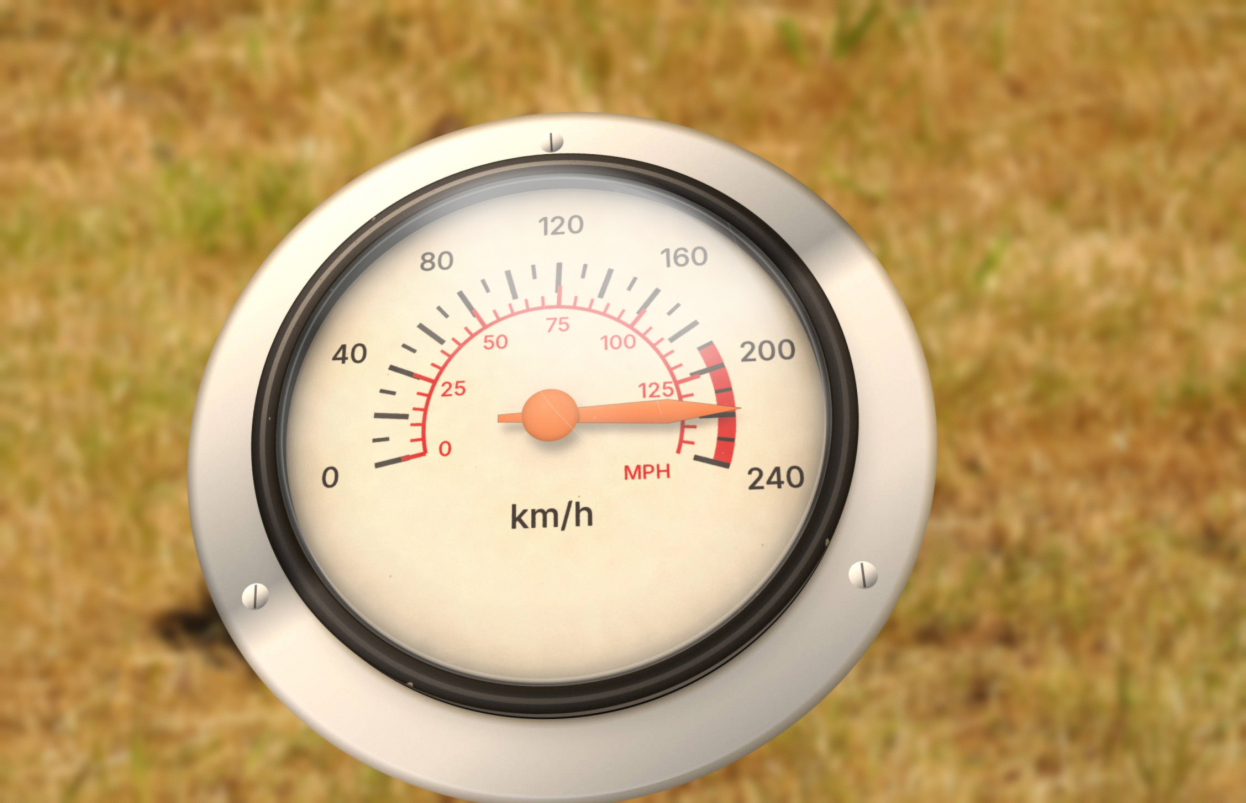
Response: 220 (km/h)
